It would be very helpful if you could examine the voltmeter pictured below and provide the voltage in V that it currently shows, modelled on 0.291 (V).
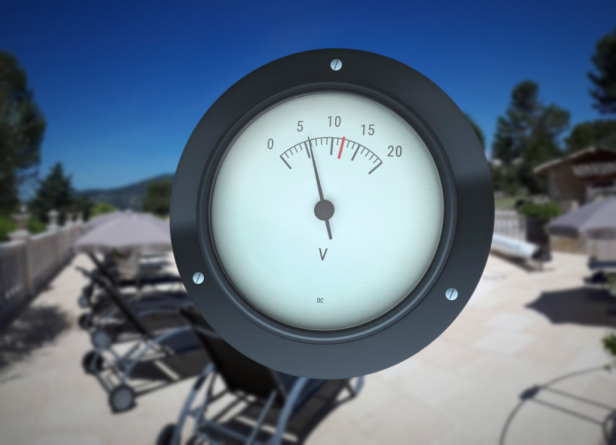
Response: 6 (V)
